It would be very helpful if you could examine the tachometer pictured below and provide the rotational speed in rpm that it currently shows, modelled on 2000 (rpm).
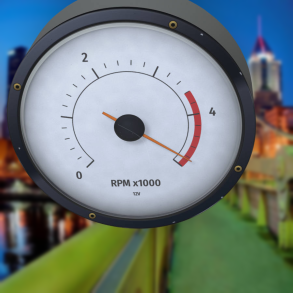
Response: 4800 (rpm)
